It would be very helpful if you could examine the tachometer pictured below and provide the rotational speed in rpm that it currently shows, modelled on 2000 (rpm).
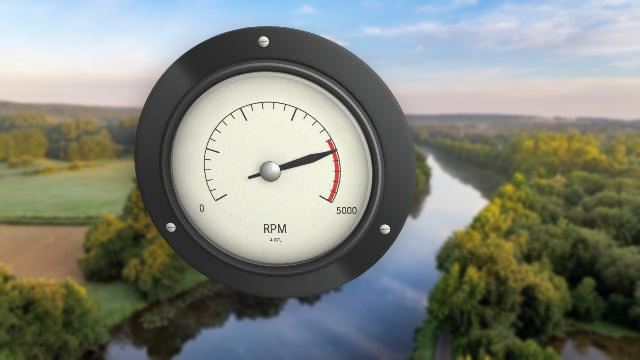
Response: 4000 (rpm)
